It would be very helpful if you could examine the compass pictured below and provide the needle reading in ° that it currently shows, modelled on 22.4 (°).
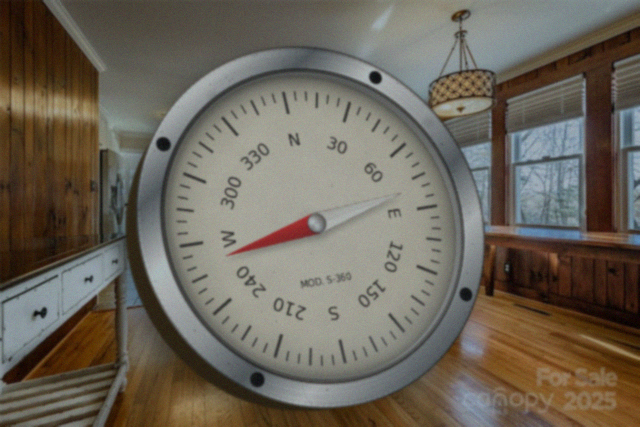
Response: 260 (°)
